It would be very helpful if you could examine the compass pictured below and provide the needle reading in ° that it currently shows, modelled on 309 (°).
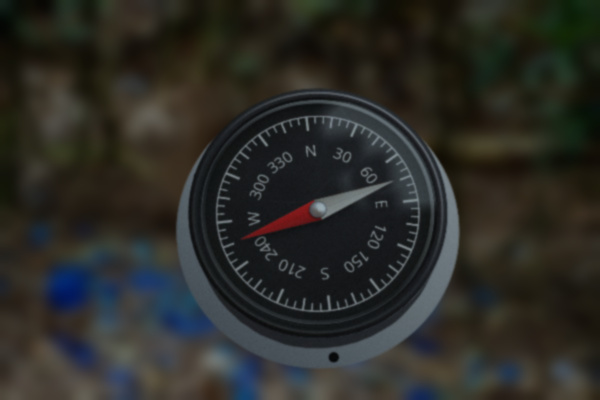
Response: 255 (°)
